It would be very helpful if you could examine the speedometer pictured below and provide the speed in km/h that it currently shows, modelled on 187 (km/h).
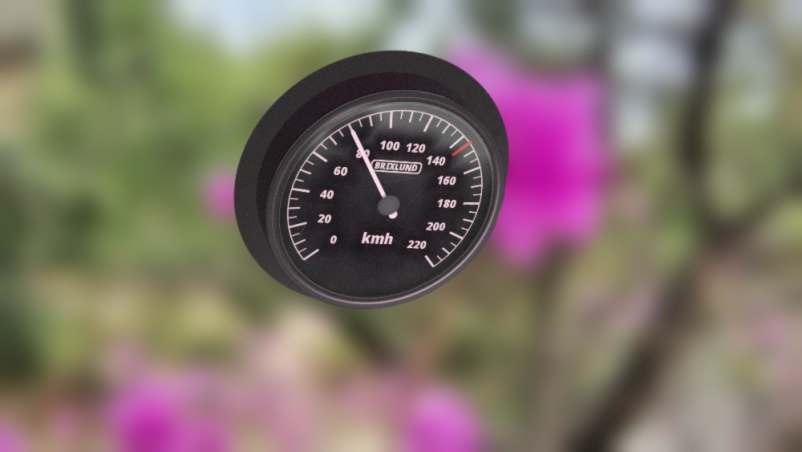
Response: 80 (km/h)
